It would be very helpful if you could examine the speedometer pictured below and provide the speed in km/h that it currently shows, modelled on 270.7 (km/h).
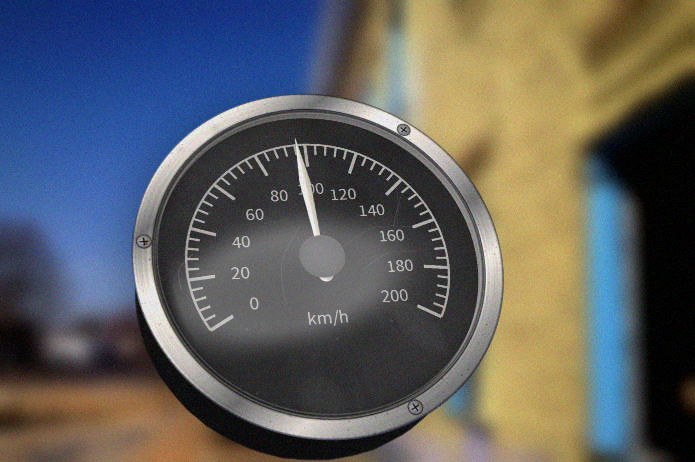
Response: 96 (km/h)
